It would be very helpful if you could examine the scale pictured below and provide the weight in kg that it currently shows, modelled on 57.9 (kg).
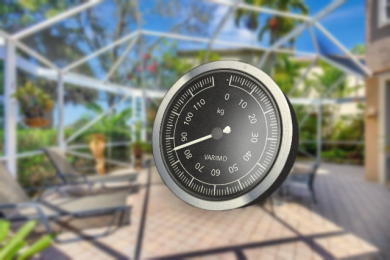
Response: 85 (kg)
